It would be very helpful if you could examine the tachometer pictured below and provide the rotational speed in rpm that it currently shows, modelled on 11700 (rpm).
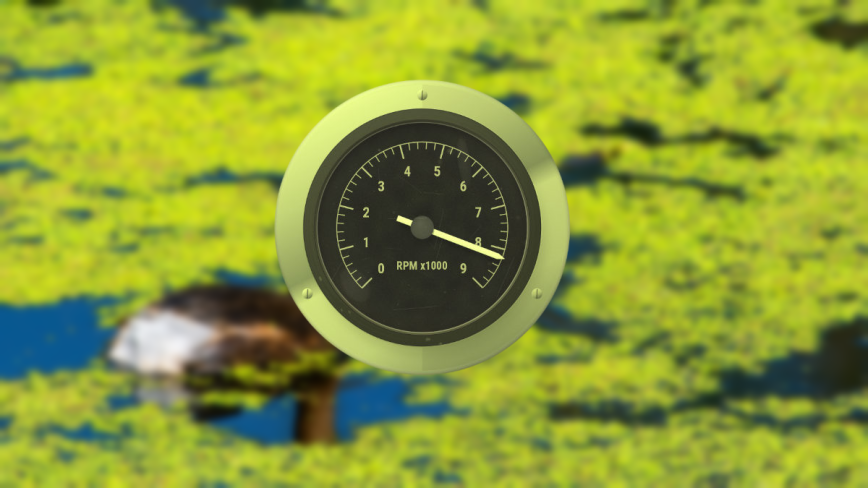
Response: 8200 (rpm)
